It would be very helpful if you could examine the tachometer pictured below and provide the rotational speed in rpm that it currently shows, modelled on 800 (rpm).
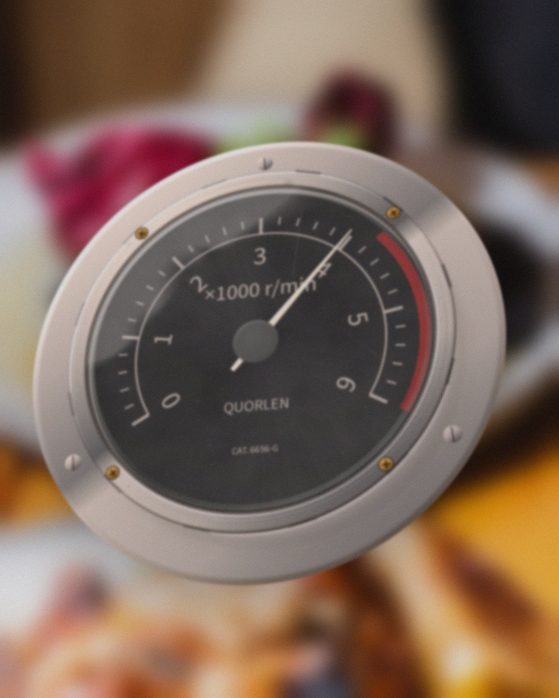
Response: 4000 (rpm)
